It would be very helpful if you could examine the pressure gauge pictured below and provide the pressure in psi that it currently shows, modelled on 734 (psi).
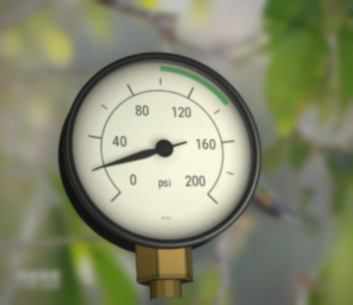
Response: 20 (psi)
